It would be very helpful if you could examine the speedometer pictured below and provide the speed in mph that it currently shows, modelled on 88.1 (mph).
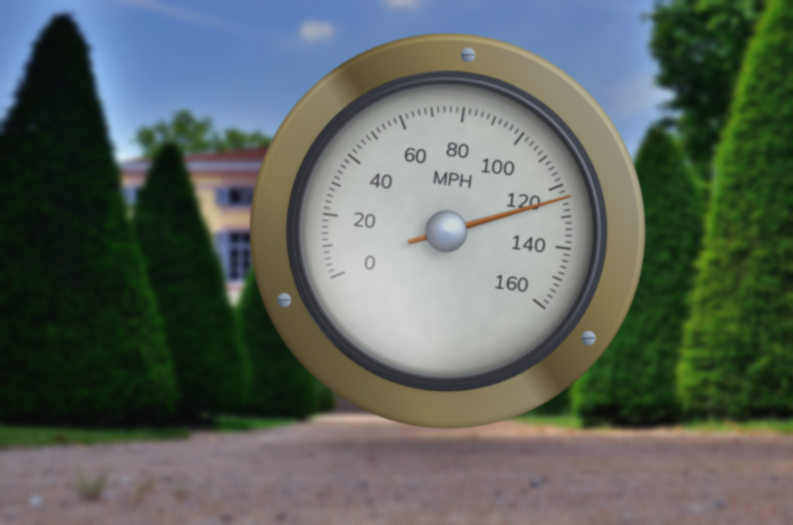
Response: 124 (mph)
